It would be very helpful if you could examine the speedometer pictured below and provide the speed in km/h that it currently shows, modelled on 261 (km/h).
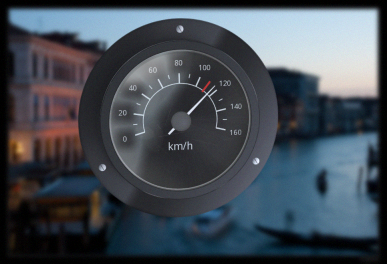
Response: 115 (km/h)
